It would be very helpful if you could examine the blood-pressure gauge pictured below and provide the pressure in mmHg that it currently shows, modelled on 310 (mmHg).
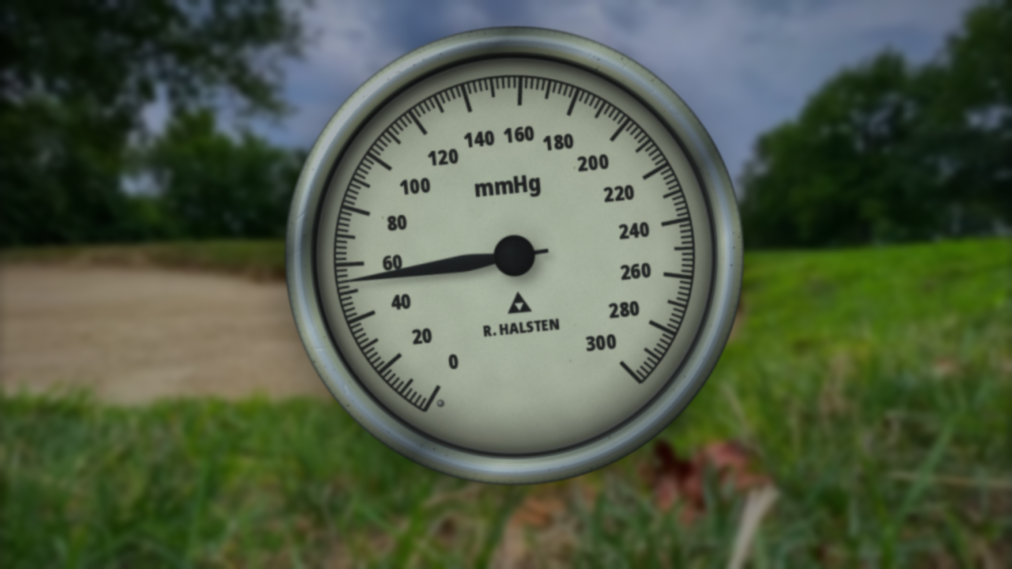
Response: 54 (mmHg)
